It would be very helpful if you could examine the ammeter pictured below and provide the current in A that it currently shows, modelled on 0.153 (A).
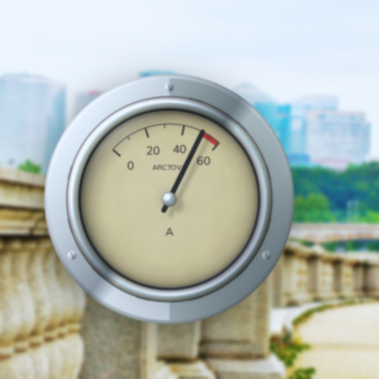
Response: 50 (A)
